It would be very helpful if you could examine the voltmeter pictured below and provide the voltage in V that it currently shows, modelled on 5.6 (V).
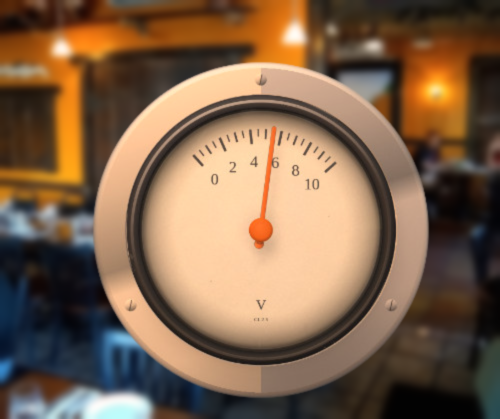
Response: 5.5 (V)
